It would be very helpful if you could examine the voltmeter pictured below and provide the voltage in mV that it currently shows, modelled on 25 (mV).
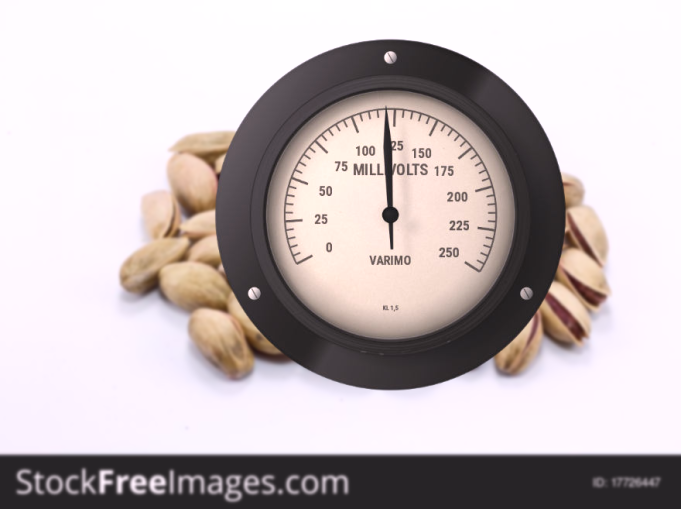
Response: 120 (mV)
